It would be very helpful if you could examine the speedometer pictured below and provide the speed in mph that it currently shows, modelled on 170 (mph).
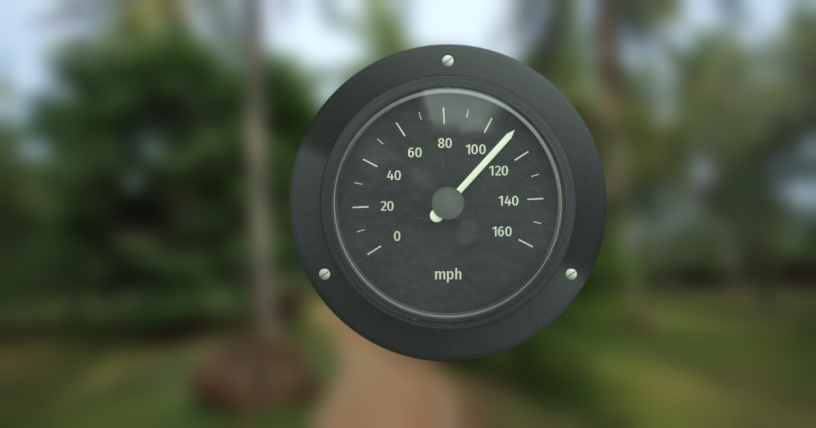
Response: 110 (mph)
